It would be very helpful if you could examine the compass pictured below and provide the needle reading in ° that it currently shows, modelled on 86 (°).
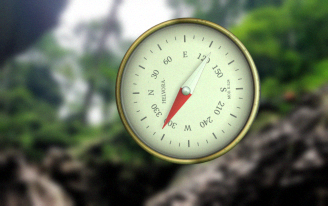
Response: 305 (°)
